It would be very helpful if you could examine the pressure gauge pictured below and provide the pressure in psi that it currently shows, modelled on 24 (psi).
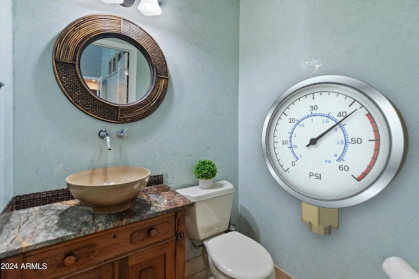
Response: 42 (psi)
